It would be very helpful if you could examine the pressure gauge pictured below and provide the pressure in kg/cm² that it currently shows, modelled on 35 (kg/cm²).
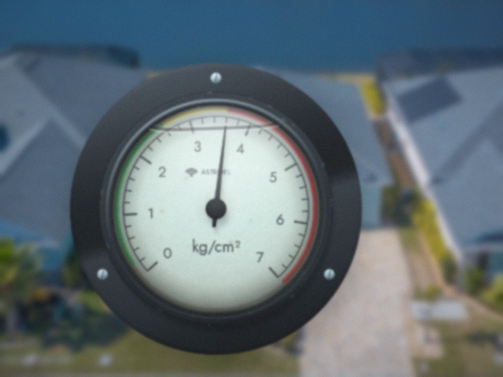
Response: 3.6 (kg/cm²)
